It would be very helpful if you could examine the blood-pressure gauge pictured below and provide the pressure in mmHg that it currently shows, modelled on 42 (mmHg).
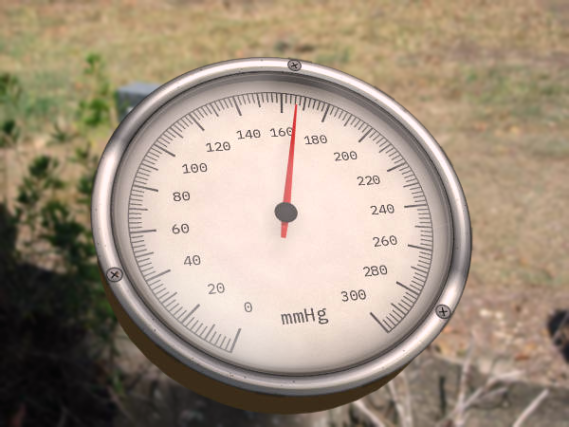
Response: 166 (mmHg)
